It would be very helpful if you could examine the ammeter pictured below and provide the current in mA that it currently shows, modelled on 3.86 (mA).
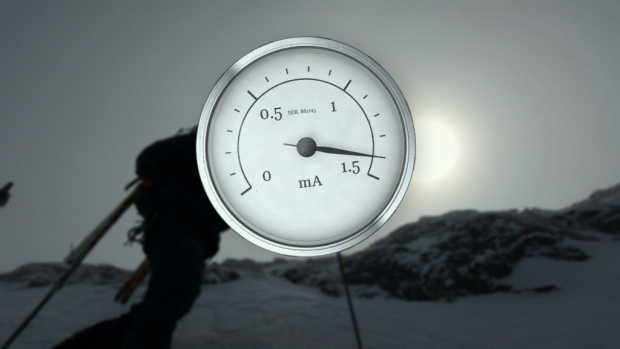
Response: 1.4 (mA)
